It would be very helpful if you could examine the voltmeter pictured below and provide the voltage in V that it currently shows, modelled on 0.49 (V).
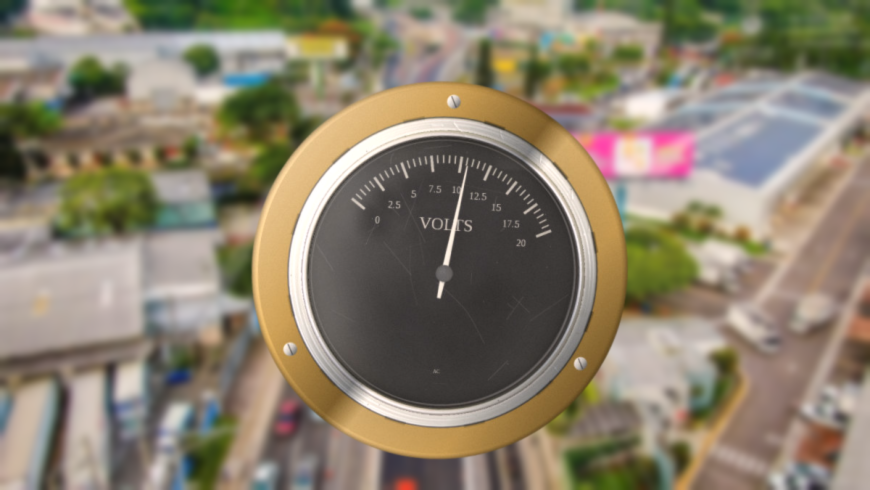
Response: 10.5 (V)
